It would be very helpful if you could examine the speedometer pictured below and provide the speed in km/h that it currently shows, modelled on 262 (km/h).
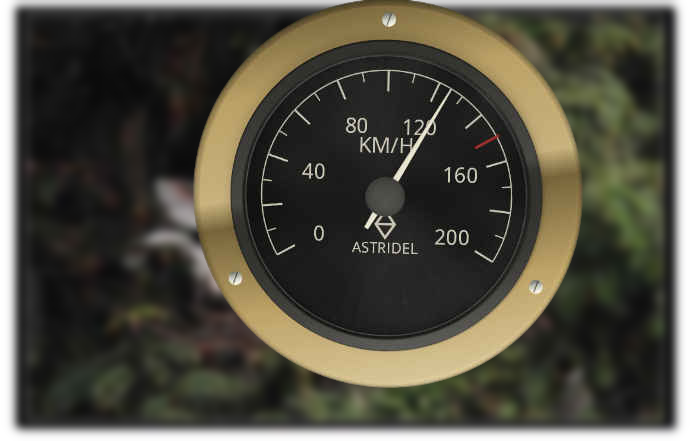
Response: 125 (km/h)
